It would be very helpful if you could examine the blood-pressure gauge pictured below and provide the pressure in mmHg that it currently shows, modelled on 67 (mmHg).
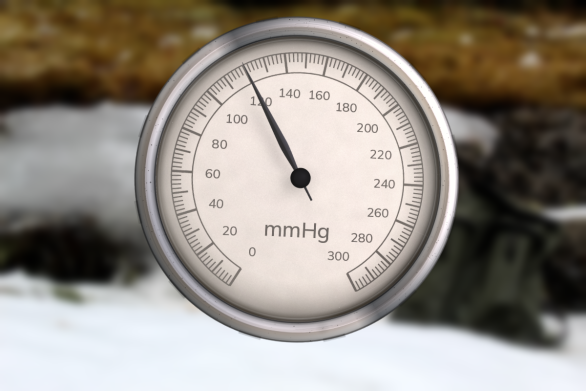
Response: 120 (mmHg)
